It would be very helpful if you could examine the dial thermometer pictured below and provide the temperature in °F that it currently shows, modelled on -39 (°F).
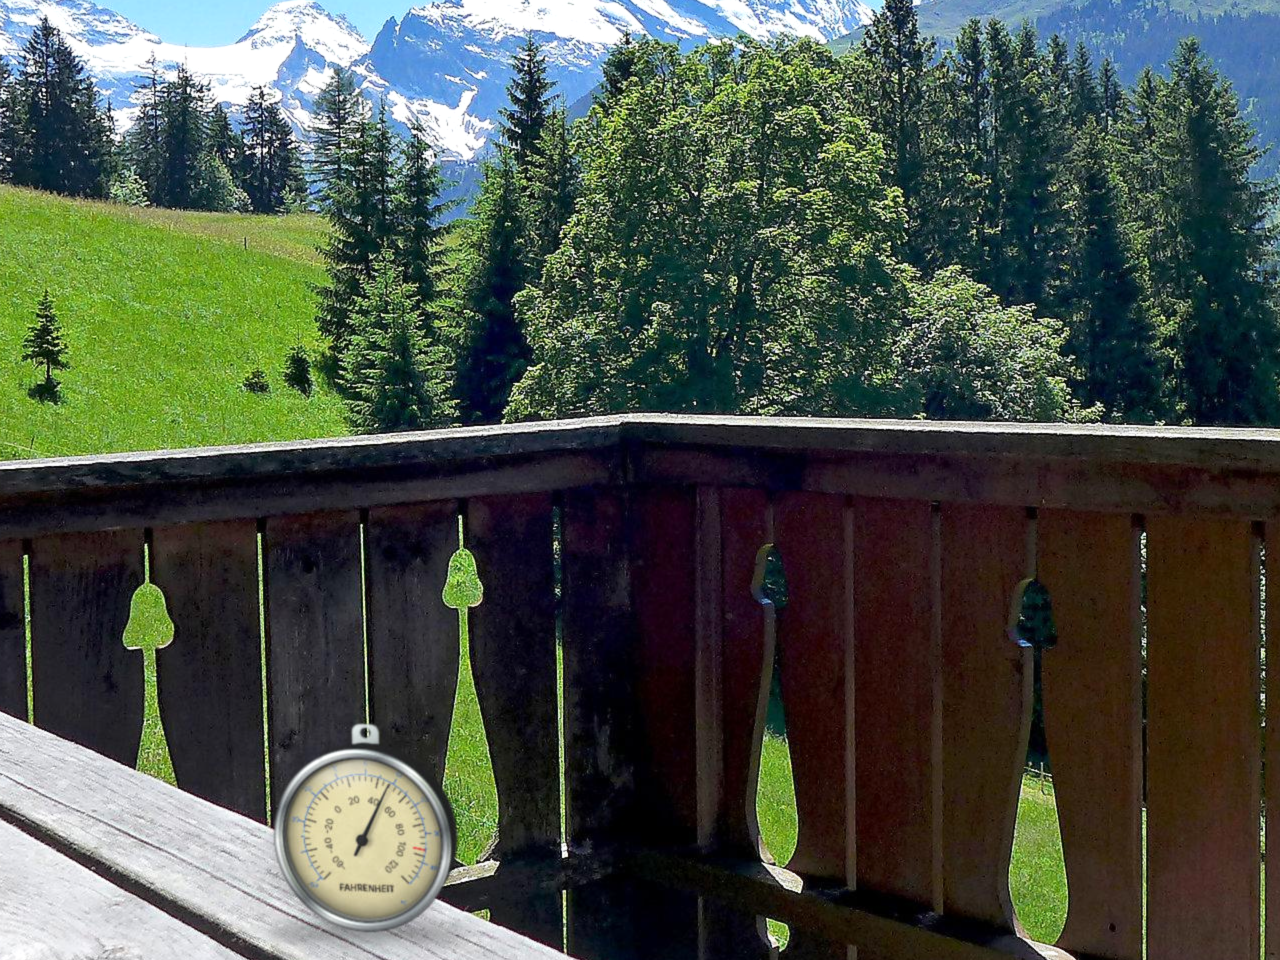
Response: 48 (°F)
